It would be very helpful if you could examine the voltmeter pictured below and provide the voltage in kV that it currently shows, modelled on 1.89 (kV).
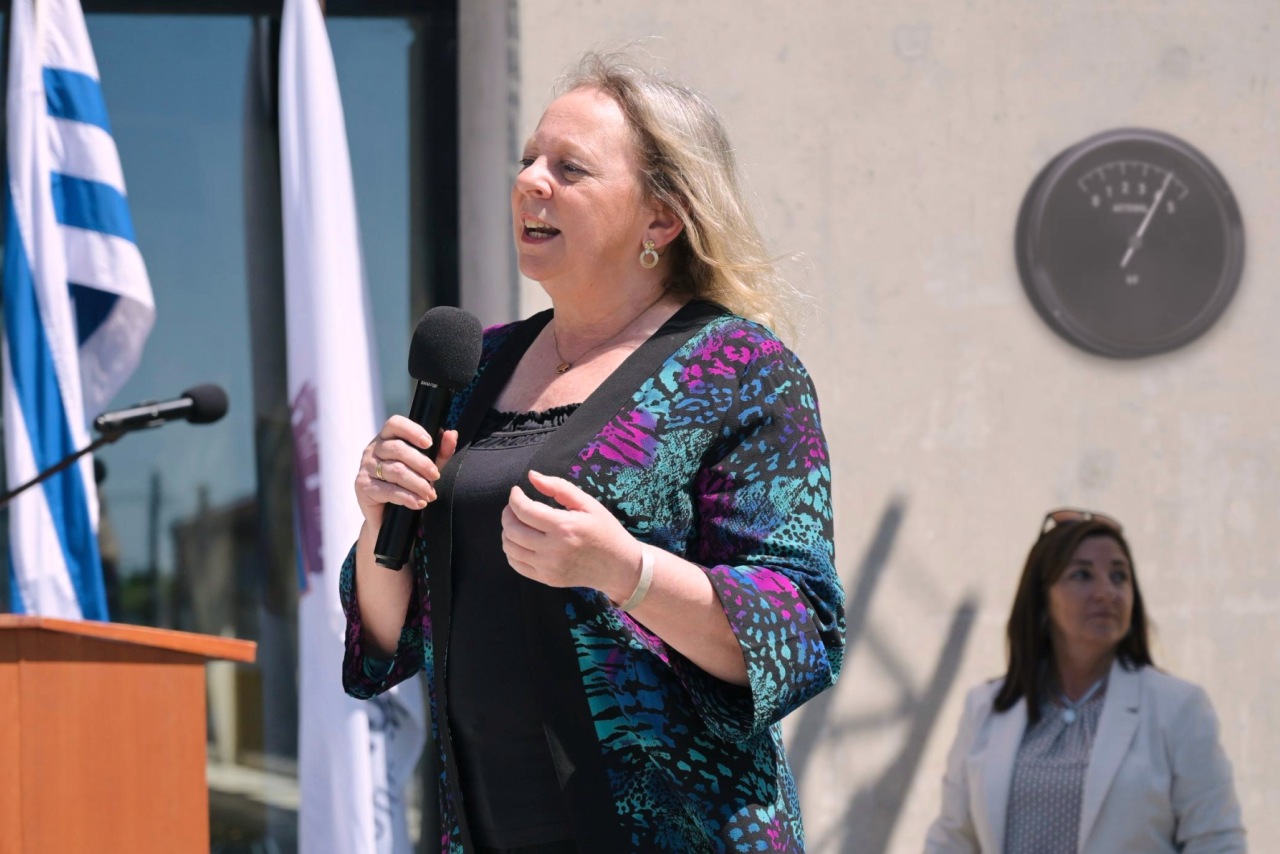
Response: 4 (kV)
